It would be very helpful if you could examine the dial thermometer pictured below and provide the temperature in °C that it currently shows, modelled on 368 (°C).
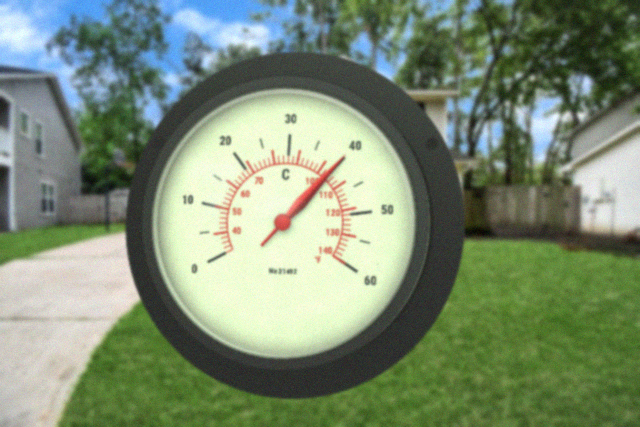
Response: 40 (°C)
